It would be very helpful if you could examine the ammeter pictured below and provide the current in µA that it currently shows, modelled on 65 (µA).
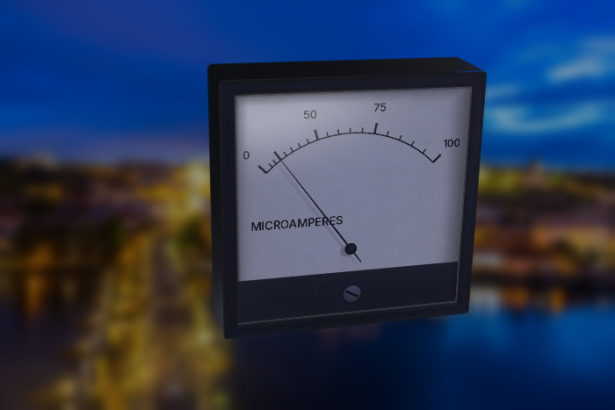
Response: 25 (µA)
